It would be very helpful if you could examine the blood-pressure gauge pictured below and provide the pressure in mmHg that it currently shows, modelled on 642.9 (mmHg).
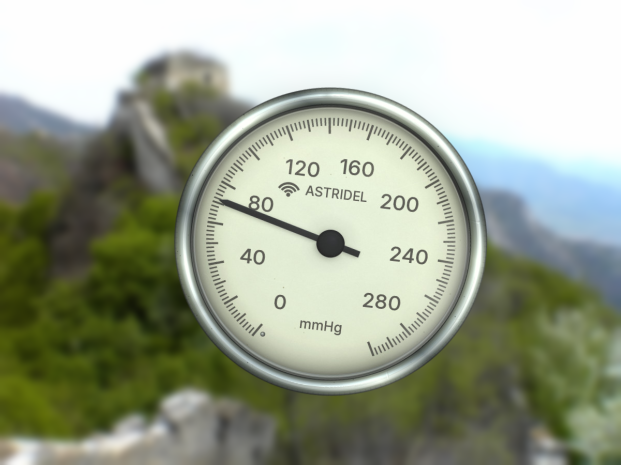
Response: 72 (mmHg)
